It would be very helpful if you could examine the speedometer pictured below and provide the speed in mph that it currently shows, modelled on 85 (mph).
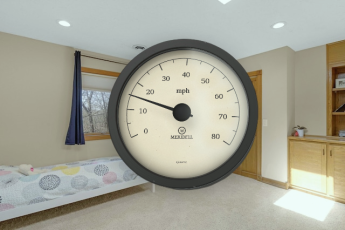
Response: 15 (mph)
